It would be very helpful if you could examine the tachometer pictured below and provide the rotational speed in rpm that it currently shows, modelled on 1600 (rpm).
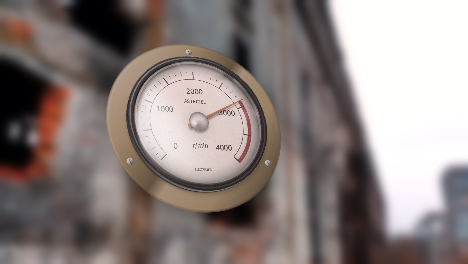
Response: 2900 (rpm)
